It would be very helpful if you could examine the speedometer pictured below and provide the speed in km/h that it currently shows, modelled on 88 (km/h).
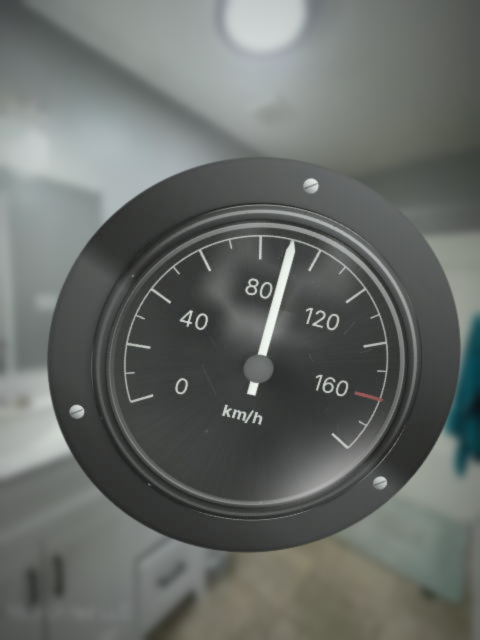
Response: 90 (km/h)
